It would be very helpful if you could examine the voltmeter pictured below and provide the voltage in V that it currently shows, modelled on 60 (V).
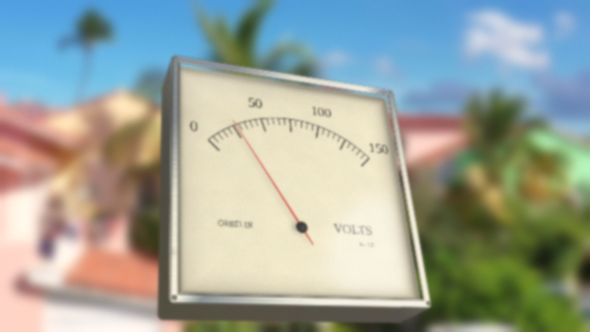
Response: 25 (V)
